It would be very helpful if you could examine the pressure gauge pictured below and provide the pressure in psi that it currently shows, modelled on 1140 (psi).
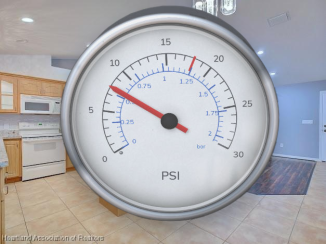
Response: 8 (psi)
